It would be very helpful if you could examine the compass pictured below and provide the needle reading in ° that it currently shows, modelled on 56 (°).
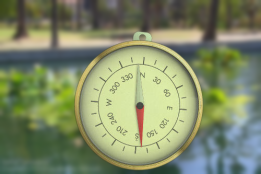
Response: 172.5 (°)
